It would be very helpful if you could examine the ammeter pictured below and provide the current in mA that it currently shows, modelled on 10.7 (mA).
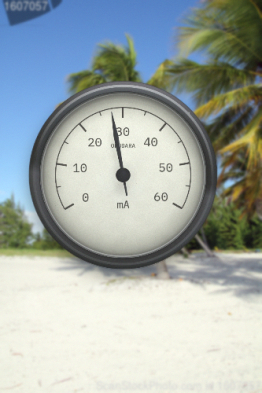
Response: 27.5 (mA)
